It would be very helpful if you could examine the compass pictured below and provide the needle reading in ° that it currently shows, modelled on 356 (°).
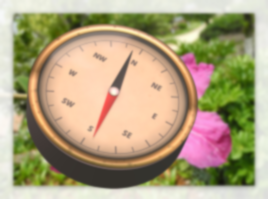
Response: 172.5 (°)
